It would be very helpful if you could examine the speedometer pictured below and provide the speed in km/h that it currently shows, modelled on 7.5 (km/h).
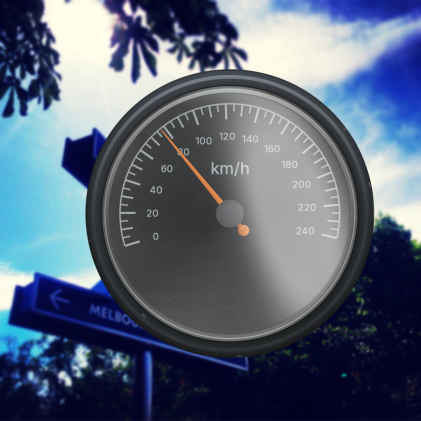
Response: 77.5 (km/h)
